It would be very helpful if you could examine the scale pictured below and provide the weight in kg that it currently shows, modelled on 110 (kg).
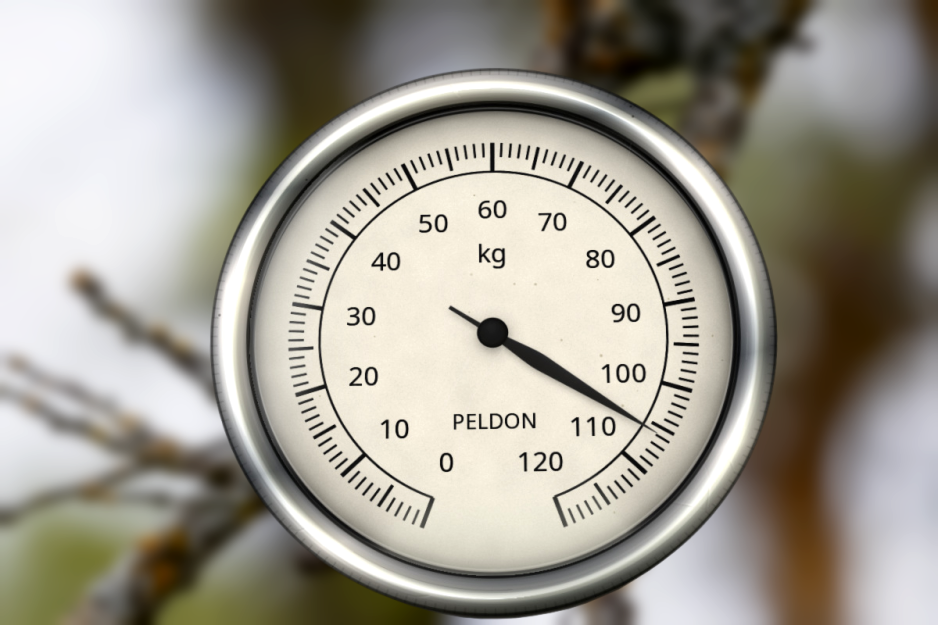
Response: 106 (kg)
